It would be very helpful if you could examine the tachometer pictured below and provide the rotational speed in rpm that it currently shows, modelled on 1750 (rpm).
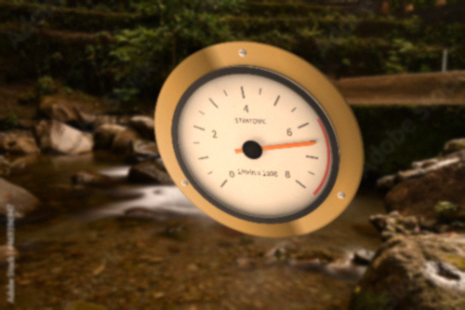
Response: 6500 (rpm)
